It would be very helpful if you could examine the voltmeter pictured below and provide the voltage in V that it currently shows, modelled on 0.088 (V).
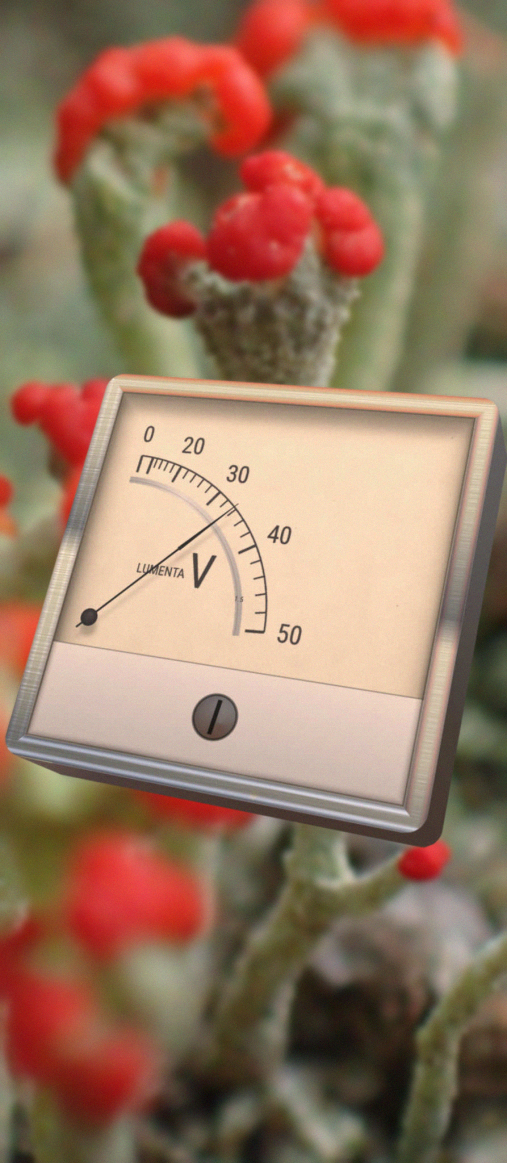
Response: 34 (V)
